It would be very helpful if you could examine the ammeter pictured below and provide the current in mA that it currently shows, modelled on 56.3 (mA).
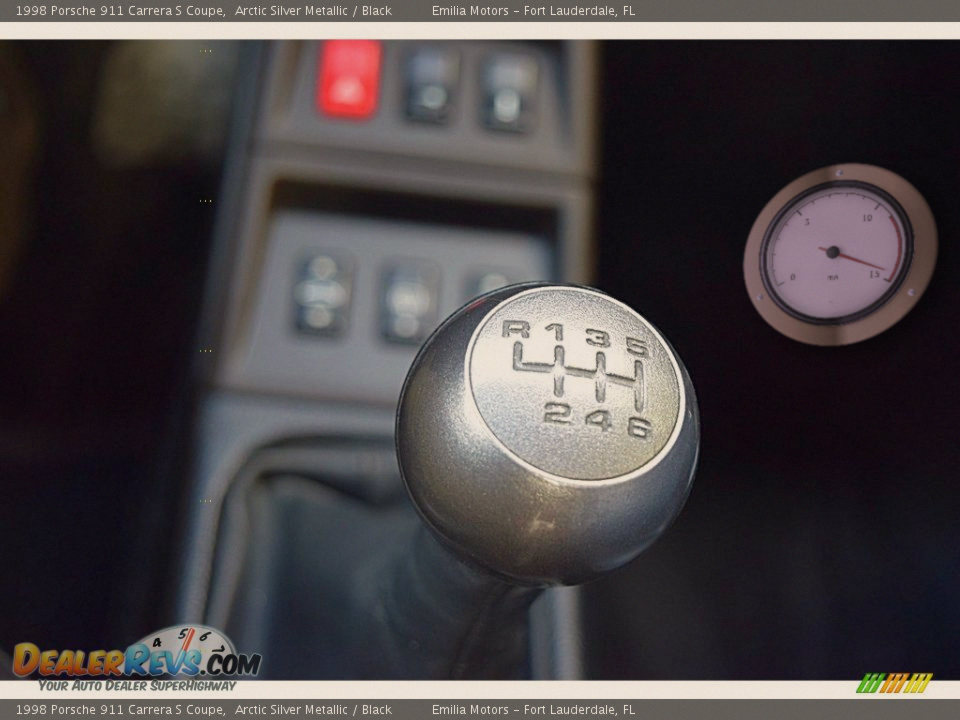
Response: 14.5 (mA)
